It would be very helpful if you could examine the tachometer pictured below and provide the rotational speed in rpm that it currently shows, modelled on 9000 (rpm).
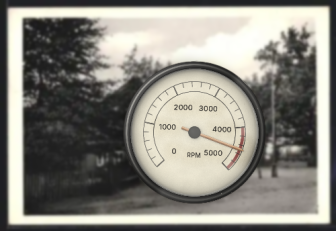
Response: 4500 (rpm)
